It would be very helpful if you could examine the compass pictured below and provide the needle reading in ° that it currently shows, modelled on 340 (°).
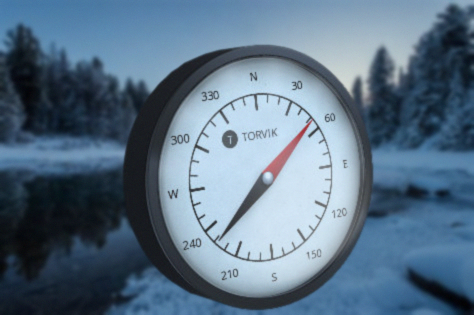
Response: 50 (°)
